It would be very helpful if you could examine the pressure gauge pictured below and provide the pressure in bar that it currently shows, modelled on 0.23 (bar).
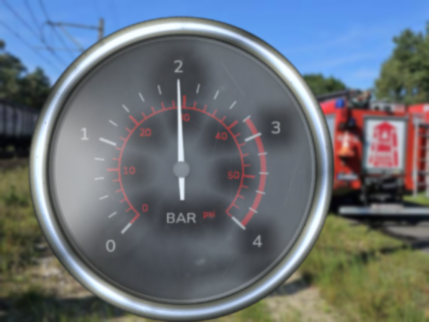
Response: 2 (bar)
